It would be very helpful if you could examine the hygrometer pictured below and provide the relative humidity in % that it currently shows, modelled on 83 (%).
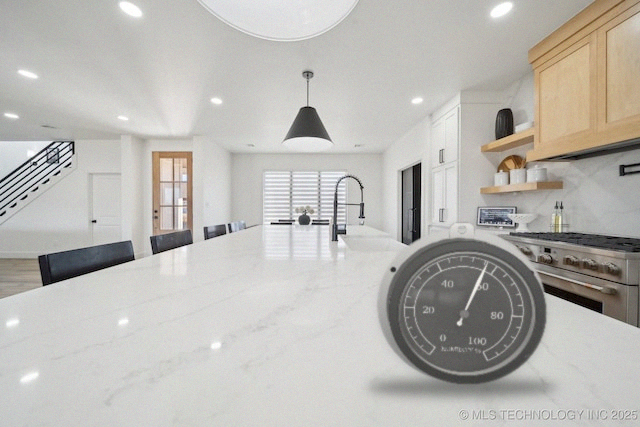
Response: 56 (%)
